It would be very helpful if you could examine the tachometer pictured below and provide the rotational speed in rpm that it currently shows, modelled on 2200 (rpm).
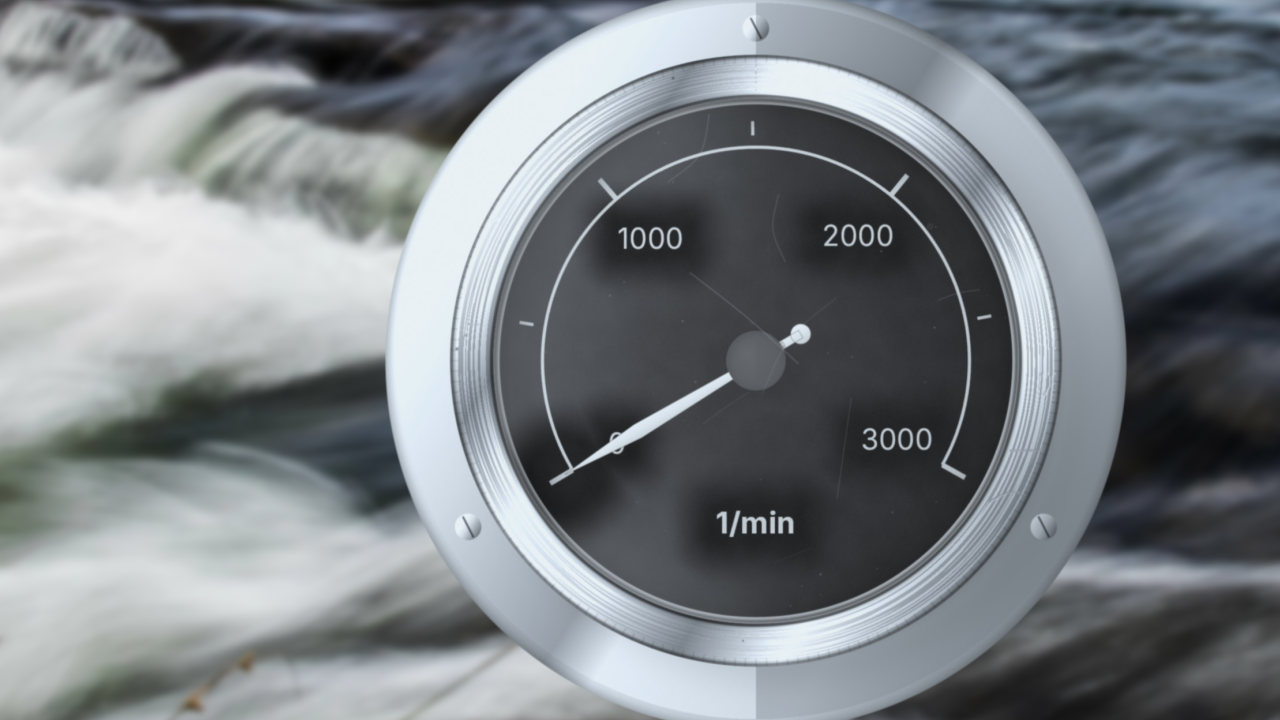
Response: 0 (rpm)
